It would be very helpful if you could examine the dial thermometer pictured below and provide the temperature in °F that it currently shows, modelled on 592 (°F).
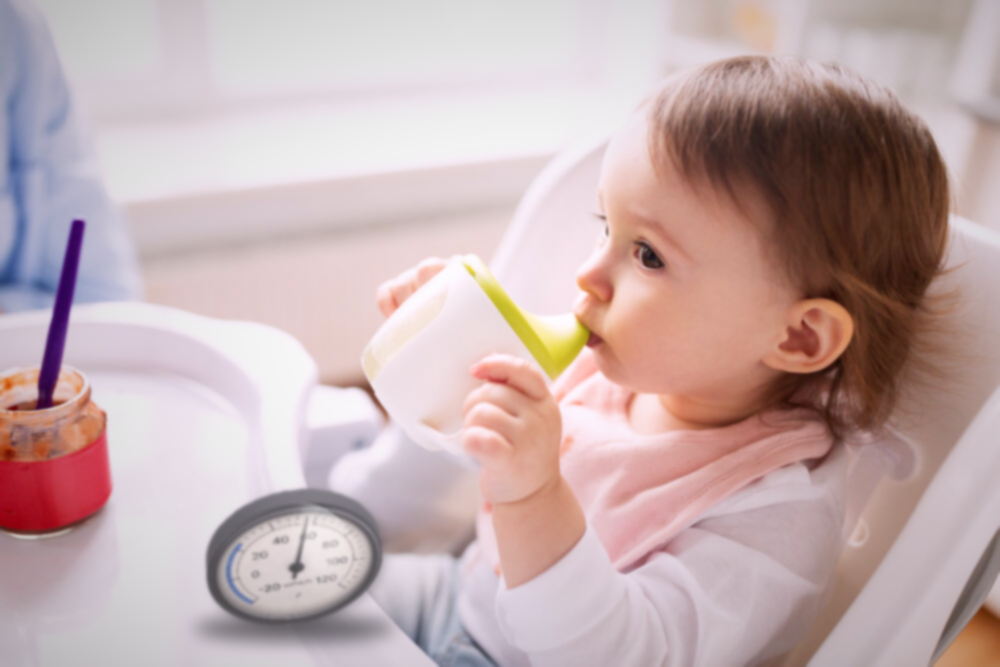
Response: 56 (°F)
